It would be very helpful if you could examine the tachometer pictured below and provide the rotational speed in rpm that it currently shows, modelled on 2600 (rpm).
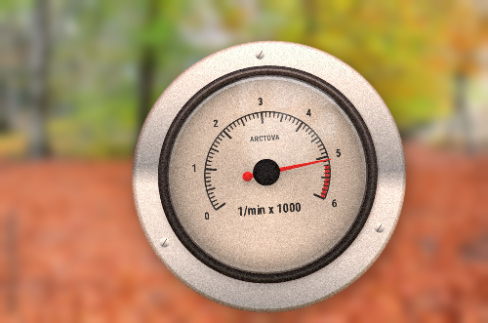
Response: 5100 (rpm)
